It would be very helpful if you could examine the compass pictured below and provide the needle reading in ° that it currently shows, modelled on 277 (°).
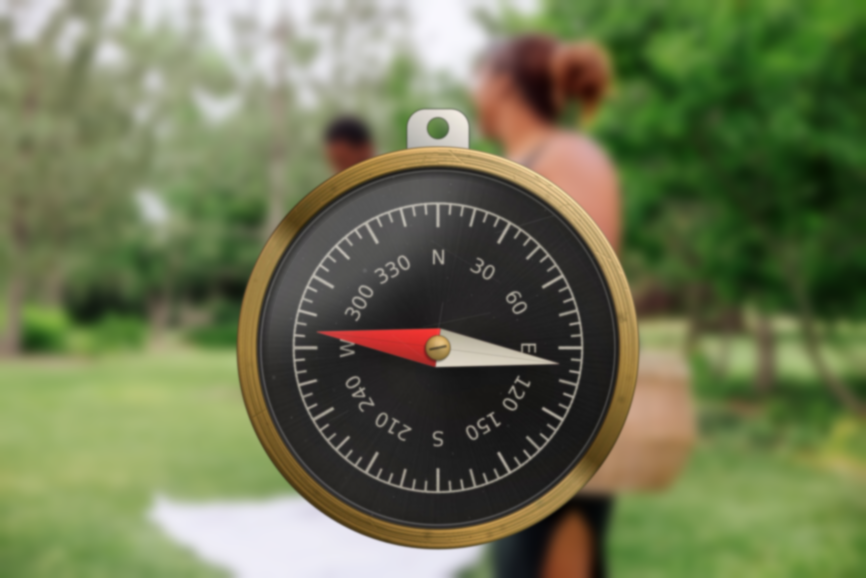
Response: 277.5 (°)
